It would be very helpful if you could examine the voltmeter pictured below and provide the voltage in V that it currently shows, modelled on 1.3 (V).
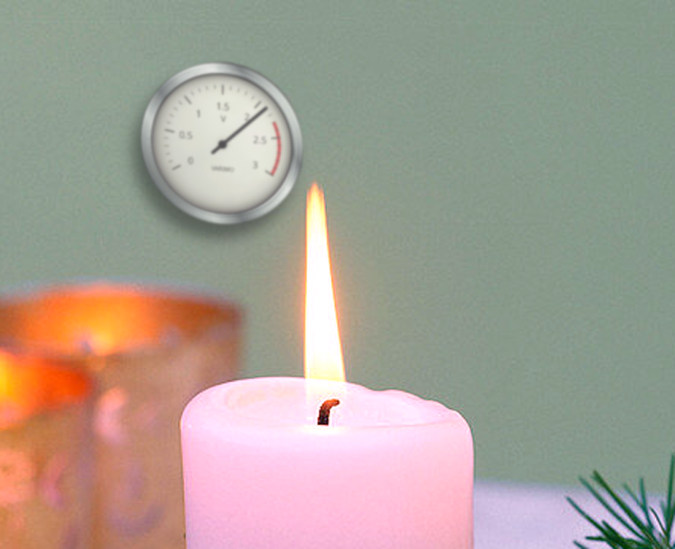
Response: 2.1 (V)
